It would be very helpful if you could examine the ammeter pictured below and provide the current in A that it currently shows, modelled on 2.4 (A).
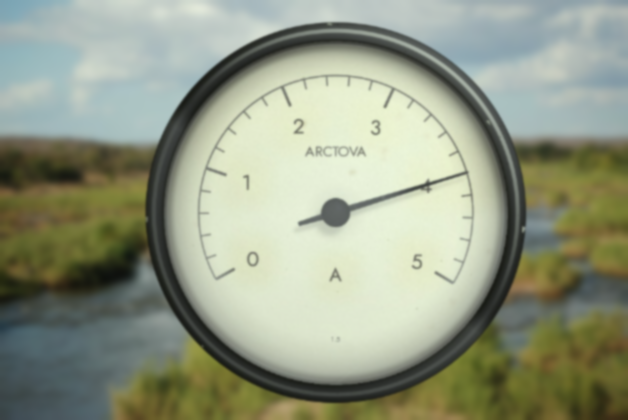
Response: 4 (A)
